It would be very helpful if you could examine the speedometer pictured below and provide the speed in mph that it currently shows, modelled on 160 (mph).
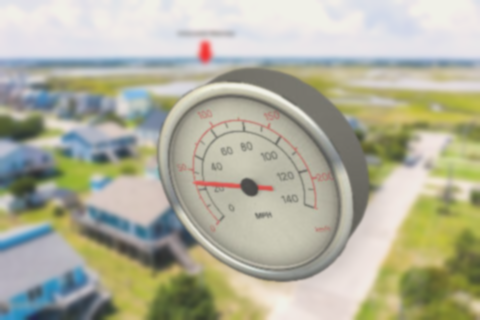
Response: 25 (mph)
